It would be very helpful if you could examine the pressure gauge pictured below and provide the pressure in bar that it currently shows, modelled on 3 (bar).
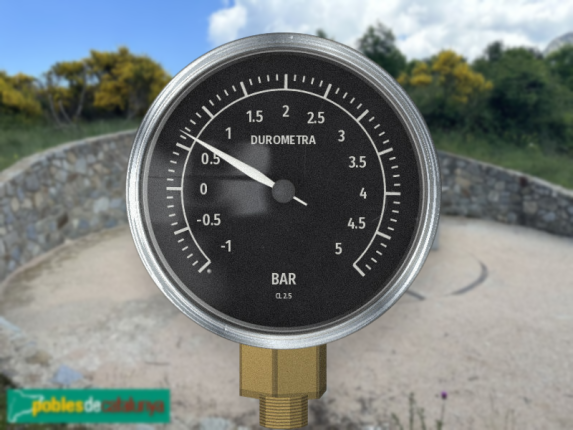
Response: 0.65 (bar)
